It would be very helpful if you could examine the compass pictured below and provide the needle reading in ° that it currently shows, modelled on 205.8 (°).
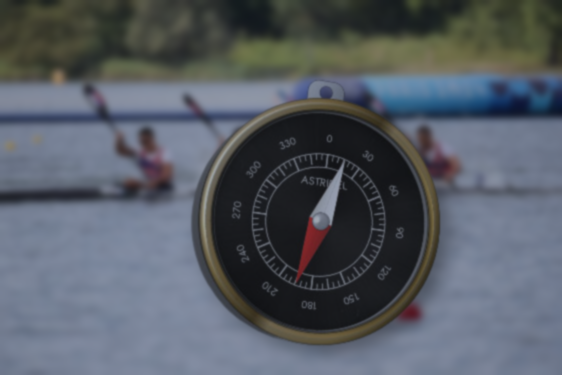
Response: 195 (°)
